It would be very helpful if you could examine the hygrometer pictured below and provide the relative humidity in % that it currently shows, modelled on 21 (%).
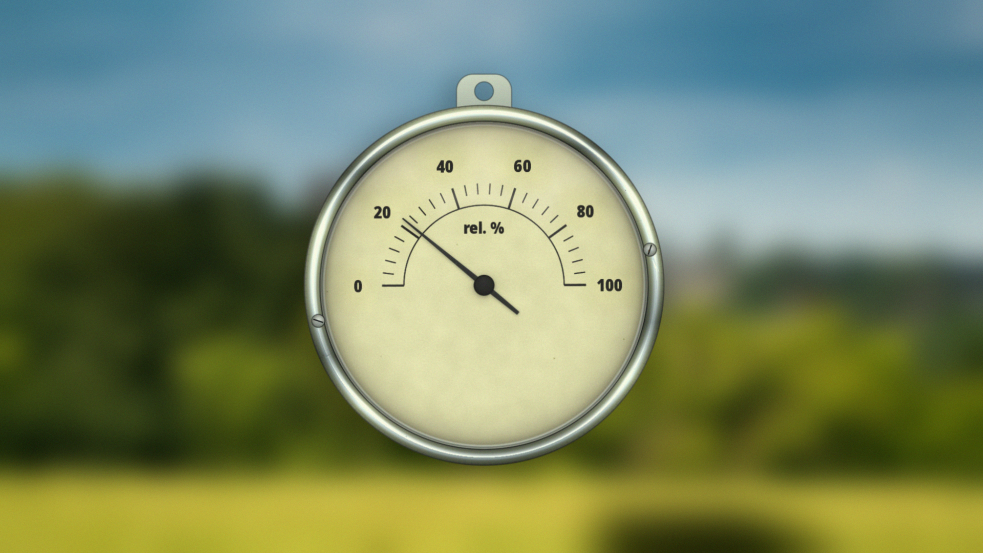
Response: 22 (%)
